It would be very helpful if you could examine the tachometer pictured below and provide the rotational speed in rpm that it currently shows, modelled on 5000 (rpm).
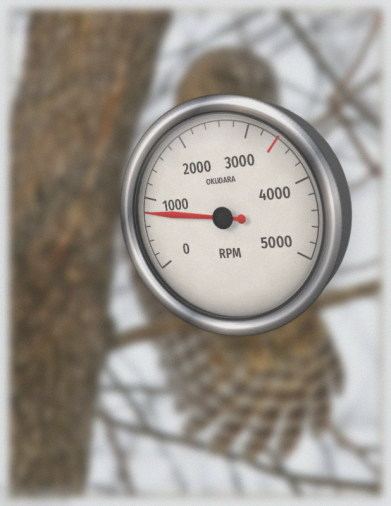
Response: 800 (rpm)
